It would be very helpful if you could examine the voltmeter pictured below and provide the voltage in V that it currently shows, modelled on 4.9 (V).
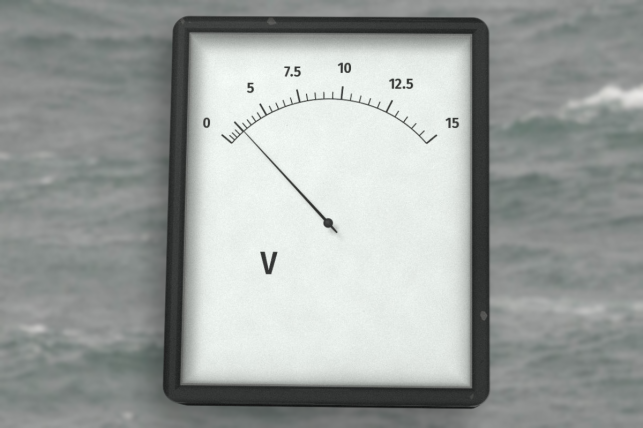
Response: 2.5 (V)
